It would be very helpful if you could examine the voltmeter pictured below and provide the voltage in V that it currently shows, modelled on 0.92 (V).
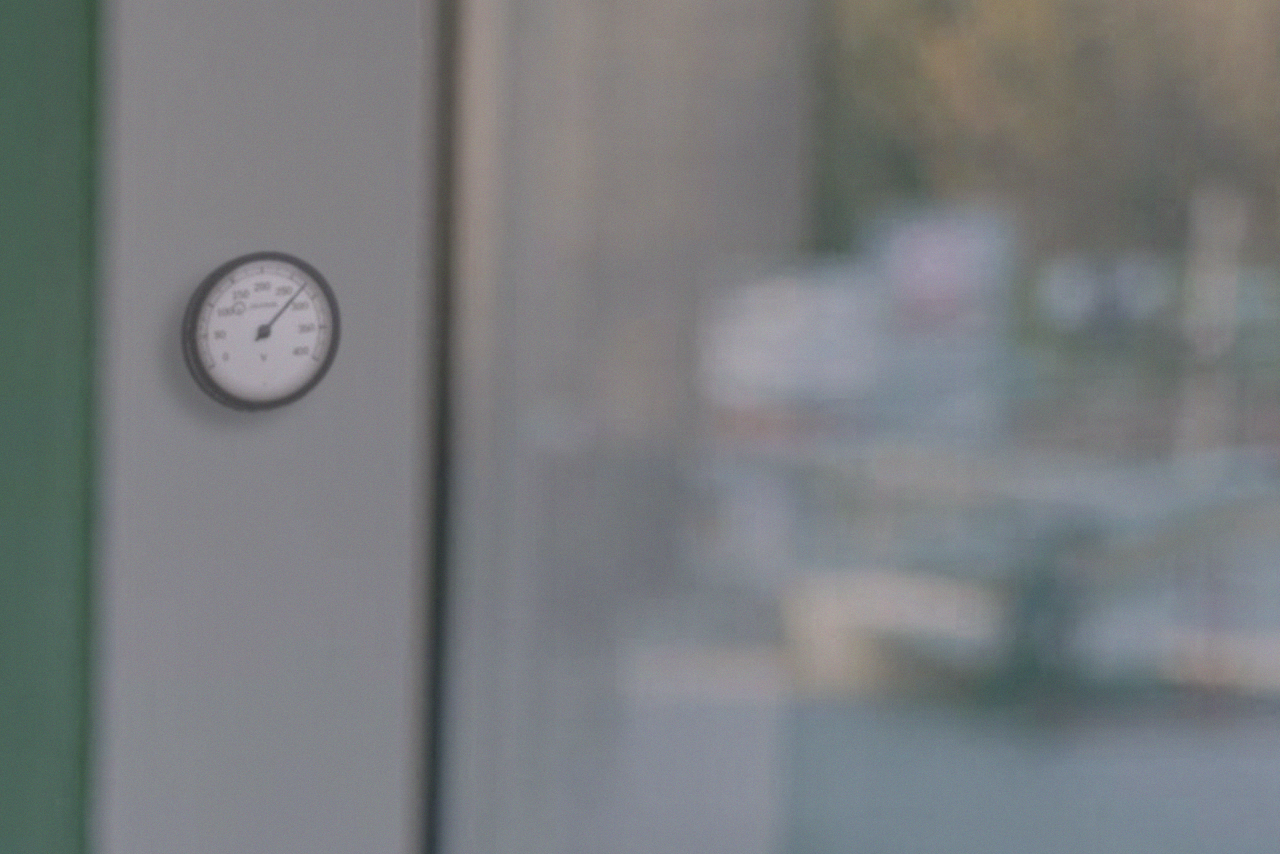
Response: 275 (V)
